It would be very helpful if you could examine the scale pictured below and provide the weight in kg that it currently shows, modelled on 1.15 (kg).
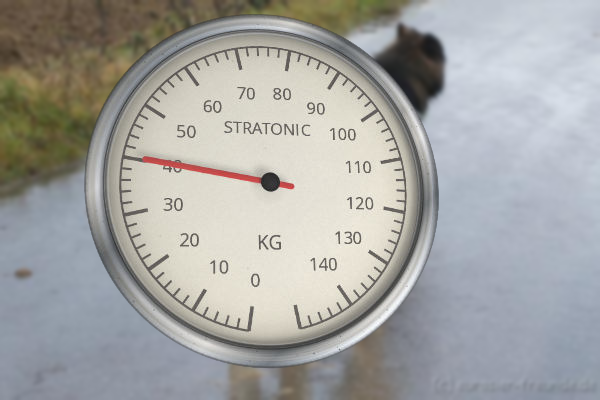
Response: 40 (kg)
